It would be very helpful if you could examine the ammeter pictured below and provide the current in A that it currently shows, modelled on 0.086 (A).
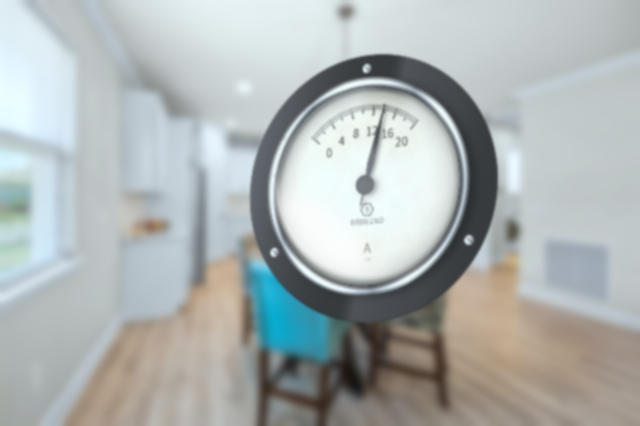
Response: 14 (A)
